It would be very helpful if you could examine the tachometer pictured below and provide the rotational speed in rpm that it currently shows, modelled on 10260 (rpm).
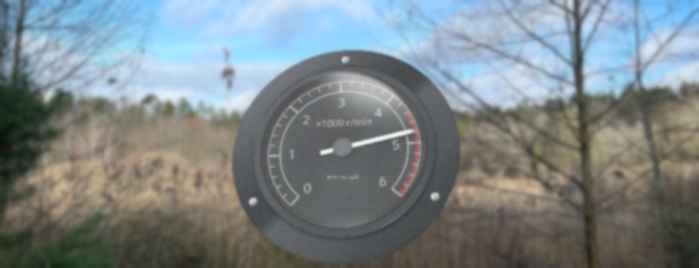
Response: 4800 (rpm)
